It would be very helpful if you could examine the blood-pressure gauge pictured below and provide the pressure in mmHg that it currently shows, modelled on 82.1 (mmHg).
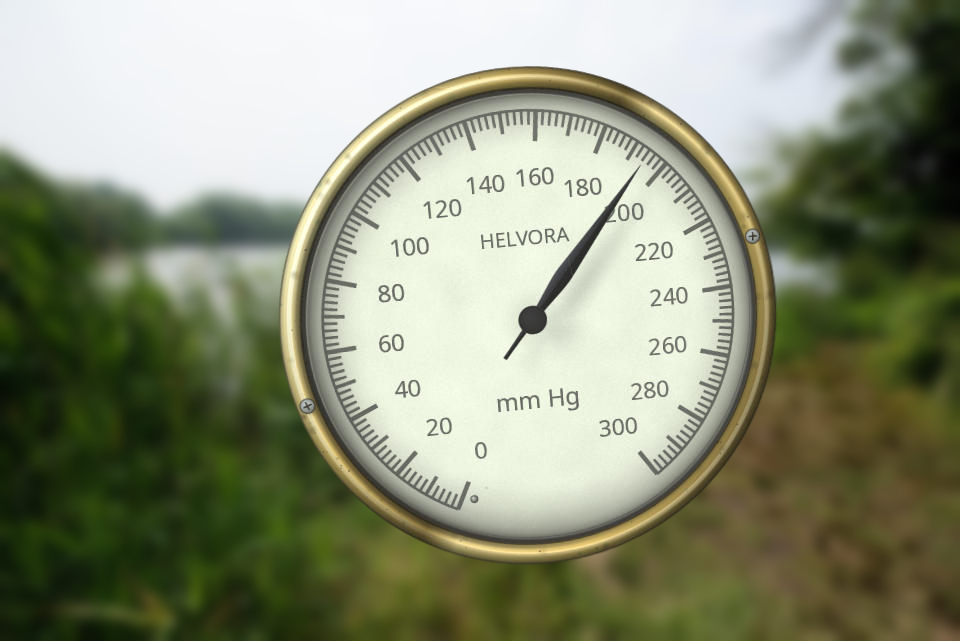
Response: 194 (mmHg)
